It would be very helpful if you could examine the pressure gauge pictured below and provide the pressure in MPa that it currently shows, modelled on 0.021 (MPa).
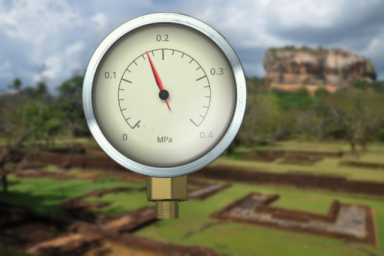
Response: 0.17 (MPa)
